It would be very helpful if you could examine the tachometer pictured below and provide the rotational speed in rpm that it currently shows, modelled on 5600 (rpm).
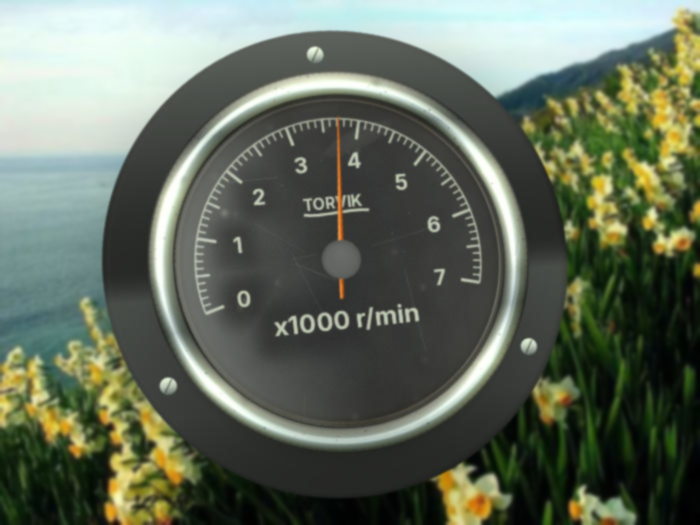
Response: 3700 (rpm)
